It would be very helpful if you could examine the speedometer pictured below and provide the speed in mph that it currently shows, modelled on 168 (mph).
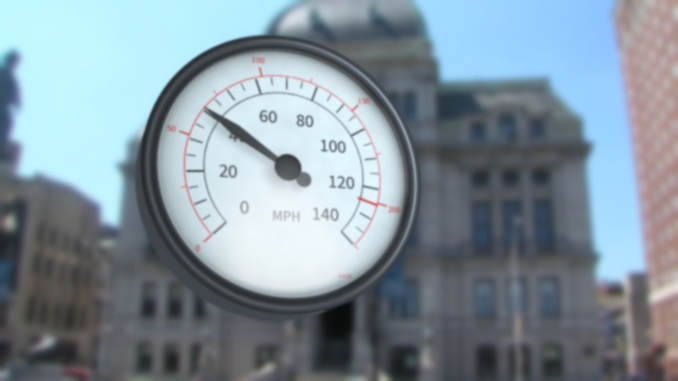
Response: 40 (mph)
